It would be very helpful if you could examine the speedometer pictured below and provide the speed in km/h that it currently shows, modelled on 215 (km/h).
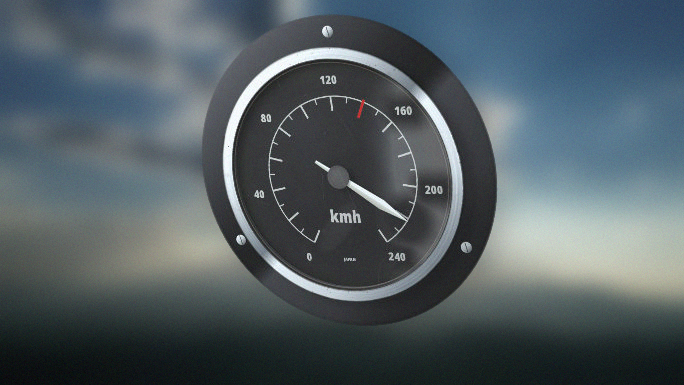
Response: 220 (km/h)
